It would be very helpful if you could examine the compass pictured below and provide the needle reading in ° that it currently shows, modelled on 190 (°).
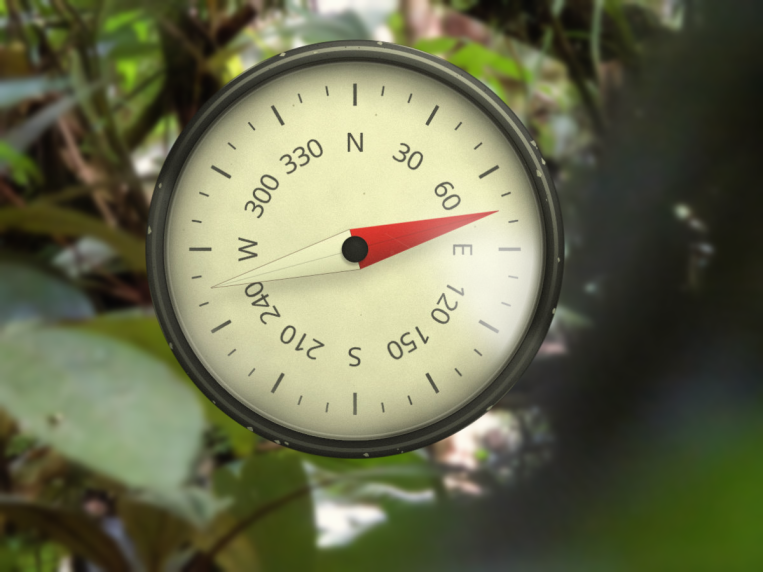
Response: 75 (°)
